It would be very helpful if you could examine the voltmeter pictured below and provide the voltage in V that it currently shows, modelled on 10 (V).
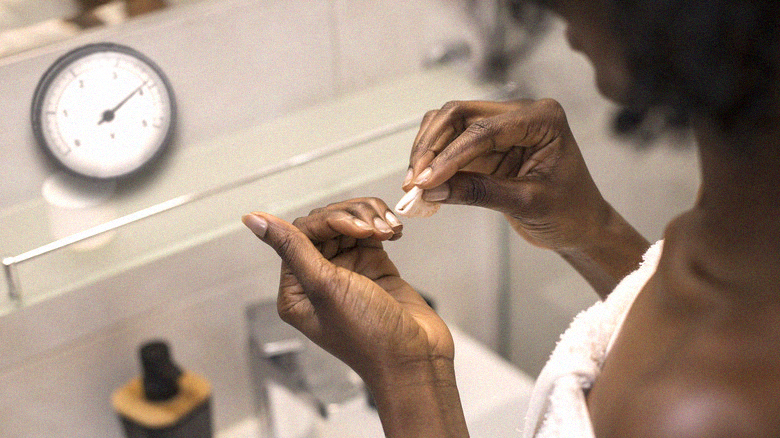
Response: 3.8 (V)
